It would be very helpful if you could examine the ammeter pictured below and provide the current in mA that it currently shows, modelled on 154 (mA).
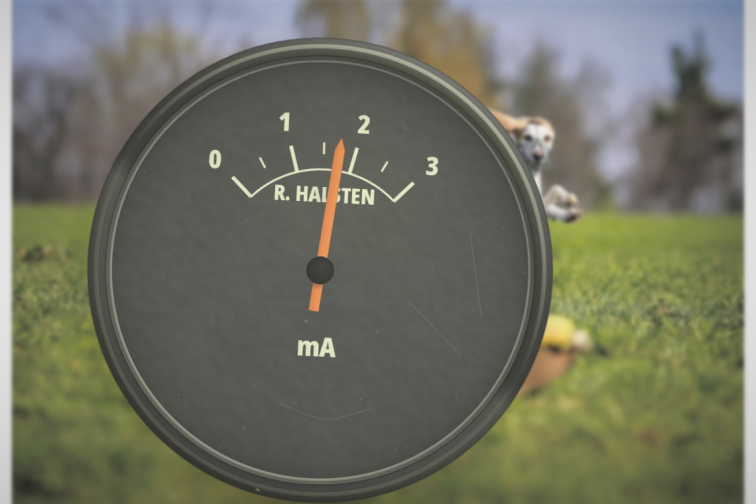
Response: 1.75 (mA)
